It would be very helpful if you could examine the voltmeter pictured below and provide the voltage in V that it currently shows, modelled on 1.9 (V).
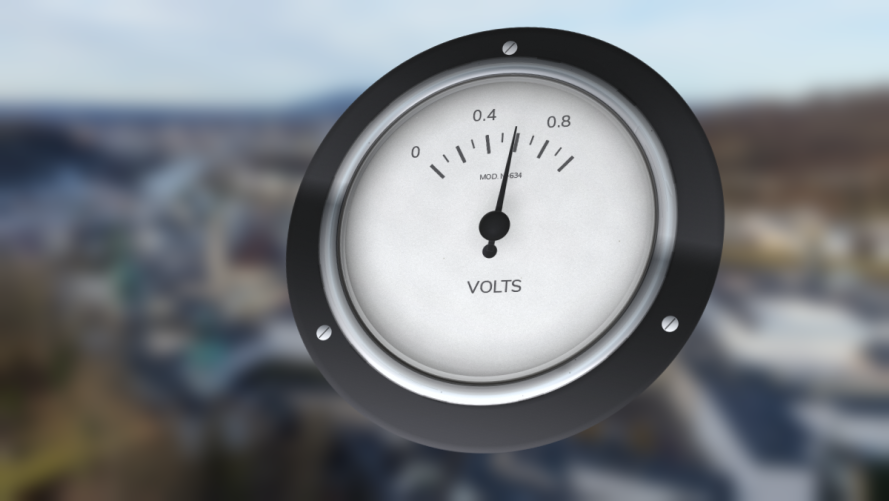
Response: 0.6 (V)
